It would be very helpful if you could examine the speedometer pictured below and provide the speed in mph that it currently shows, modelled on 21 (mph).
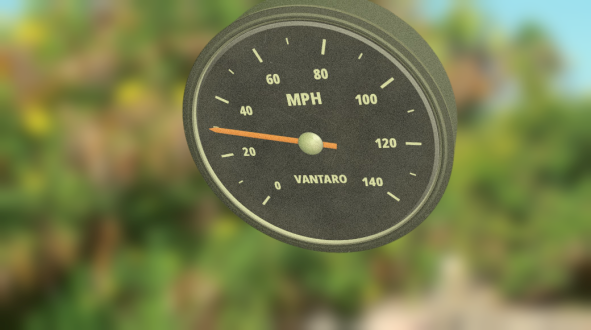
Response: 30 (mph)
